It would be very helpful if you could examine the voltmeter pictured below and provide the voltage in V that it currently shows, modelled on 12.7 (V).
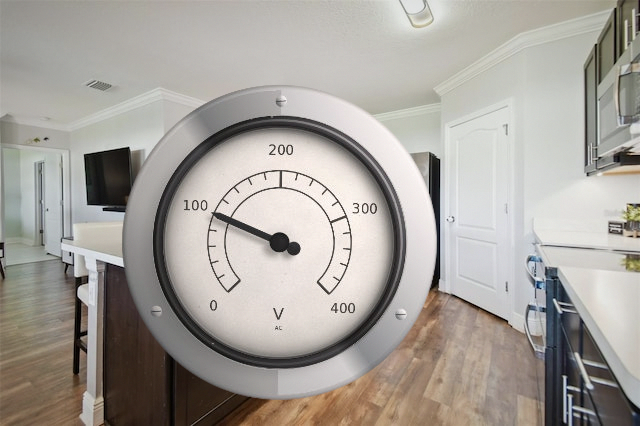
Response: 100 (V)
